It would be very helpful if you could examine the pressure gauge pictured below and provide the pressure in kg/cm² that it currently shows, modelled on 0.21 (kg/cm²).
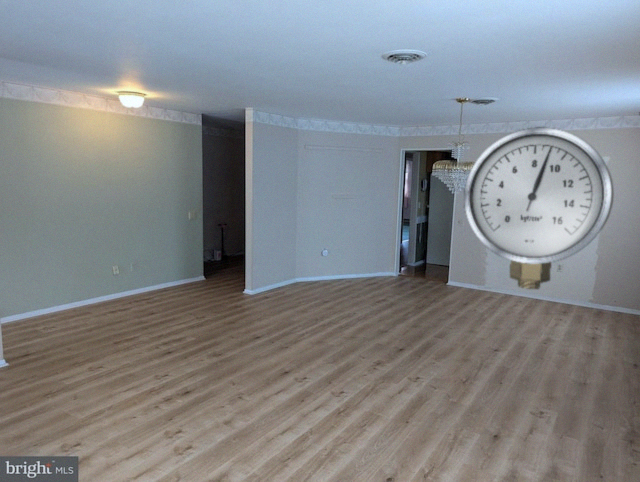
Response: 9 (kg/cm²)
